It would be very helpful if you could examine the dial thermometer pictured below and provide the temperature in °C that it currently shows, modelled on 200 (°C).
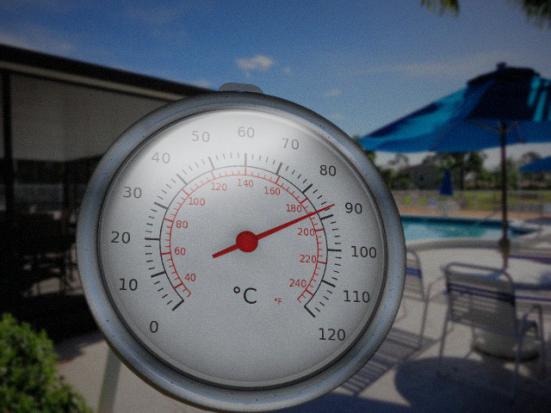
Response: 88 (°C)
